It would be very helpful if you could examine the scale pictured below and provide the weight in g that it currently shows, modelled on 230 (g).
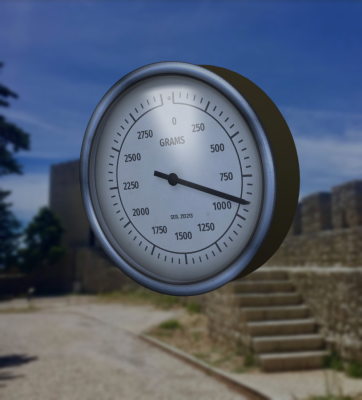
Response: 900 (g)
